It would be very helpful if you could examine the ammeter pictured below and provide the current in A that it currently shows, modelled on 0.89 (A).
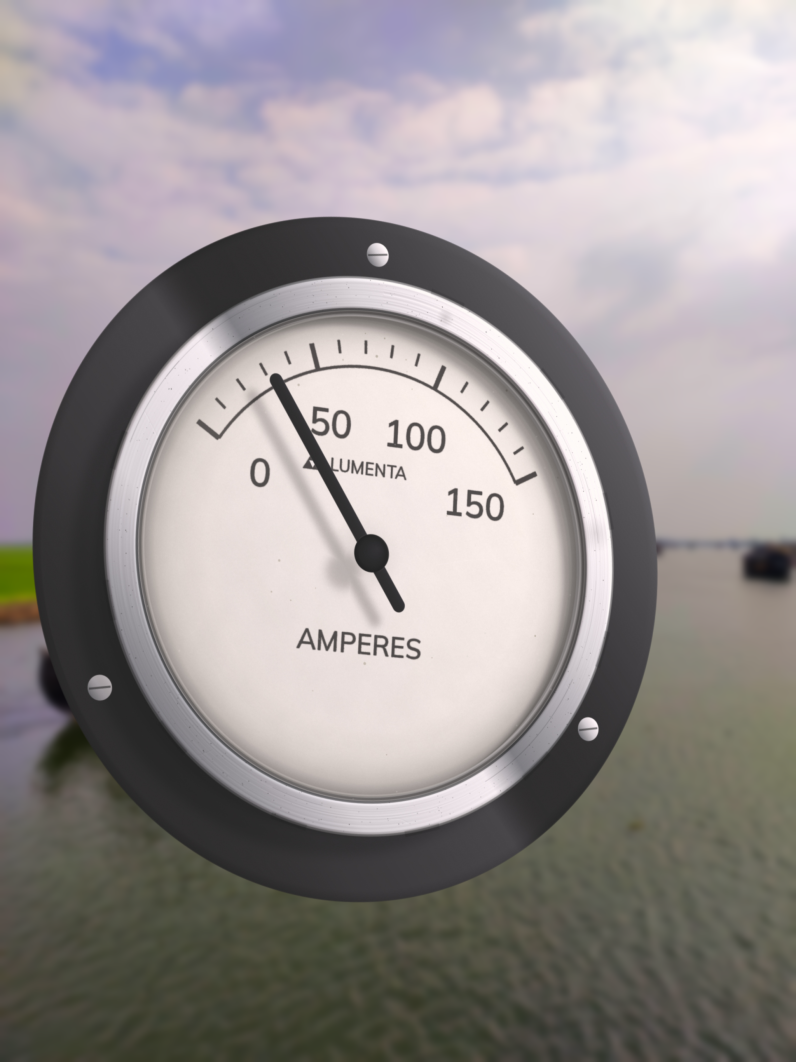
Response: 30 (A)
